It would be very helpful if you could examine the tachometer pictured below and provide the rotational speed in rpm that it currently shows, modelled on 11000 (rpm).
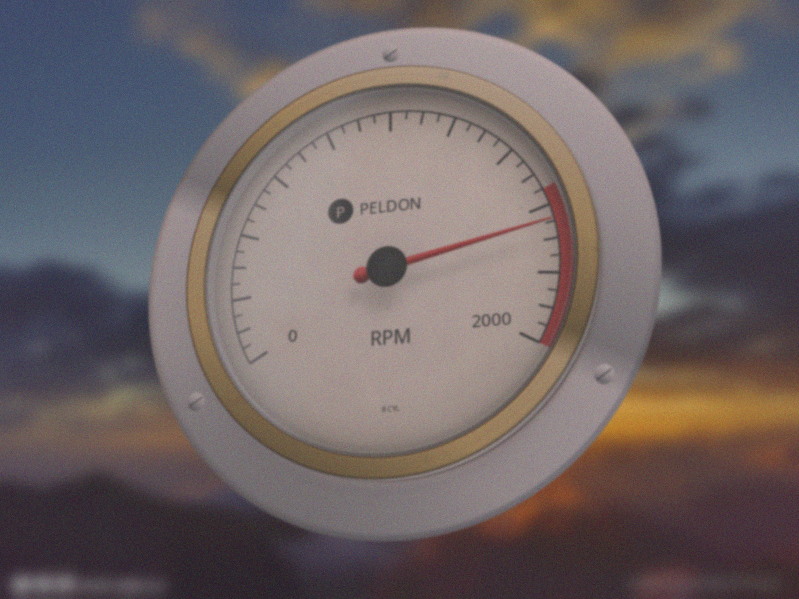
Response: 1650 (rpm)
